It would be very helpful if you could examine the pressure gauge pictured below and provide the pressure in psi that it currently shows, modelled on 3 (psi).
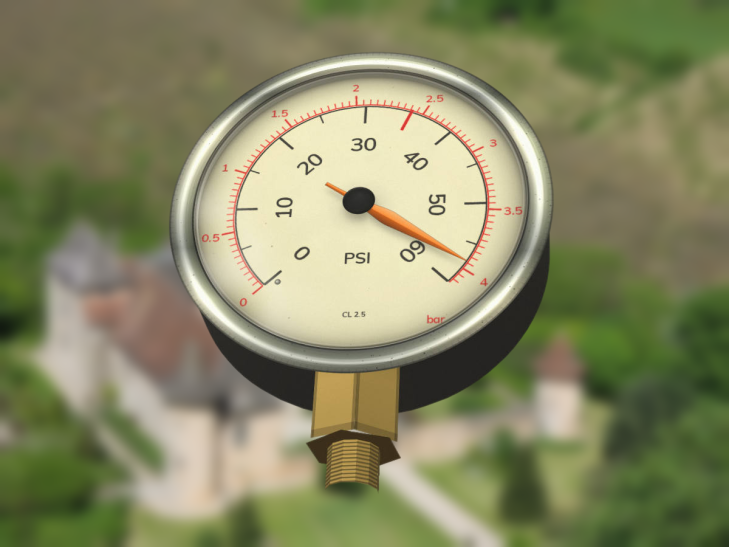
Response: 57.5 (psi)
